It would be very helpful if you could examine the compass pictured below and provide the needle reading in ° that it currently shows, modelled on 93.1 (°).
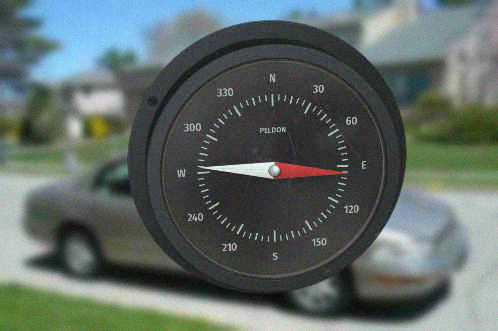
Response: 95 (°)
